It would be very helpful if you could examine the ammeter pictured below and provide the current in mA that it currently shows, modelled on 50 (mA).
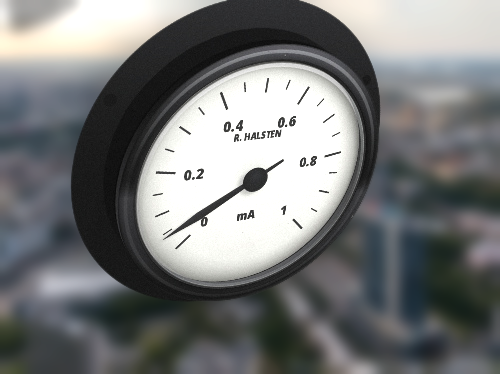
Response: 0.05 (mA)
